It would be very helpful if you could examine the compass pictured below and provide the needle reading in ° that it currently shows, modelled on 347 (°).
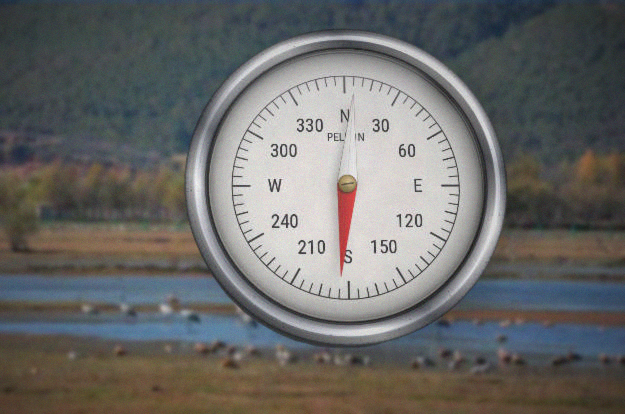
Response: 185 (°)
